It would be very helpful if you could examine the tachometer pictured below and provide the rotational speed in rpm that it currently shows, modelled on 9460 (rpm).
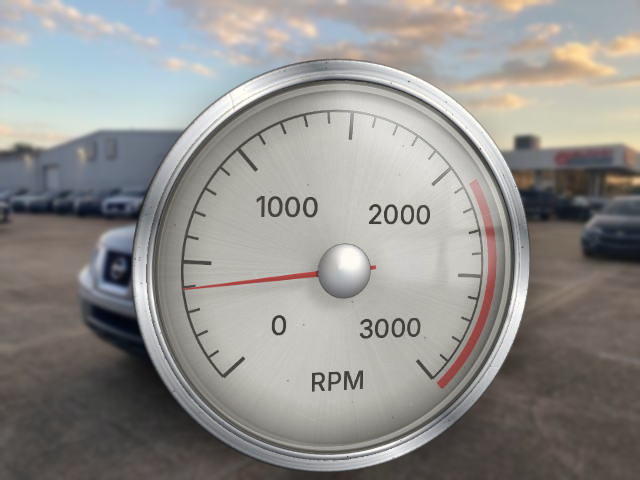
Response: 400 (rpm)
